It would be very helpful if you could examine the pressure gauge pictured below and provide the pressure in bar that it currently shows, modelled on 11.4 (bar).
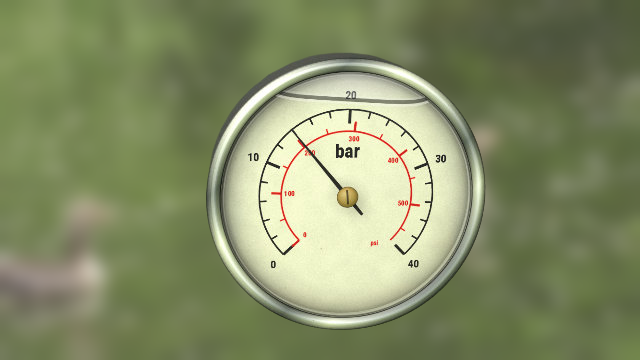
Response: 14 (bar)
